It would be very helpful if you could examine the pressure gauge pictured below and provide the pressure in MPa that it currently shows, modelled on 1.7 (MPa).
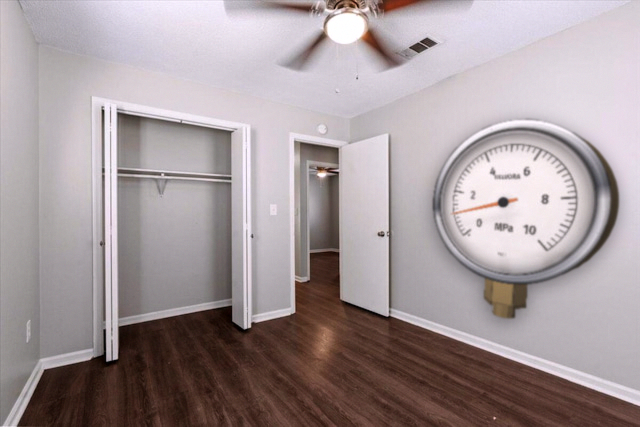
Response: 1 (MPa)
